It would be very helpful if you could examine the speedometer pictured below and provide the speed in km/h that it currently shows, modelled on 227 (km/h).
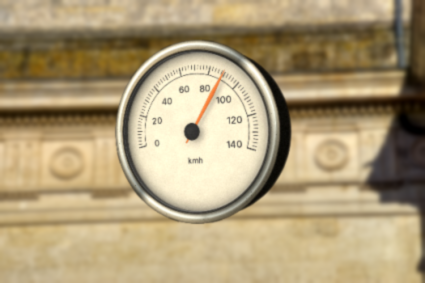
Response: 90 (km/h)
